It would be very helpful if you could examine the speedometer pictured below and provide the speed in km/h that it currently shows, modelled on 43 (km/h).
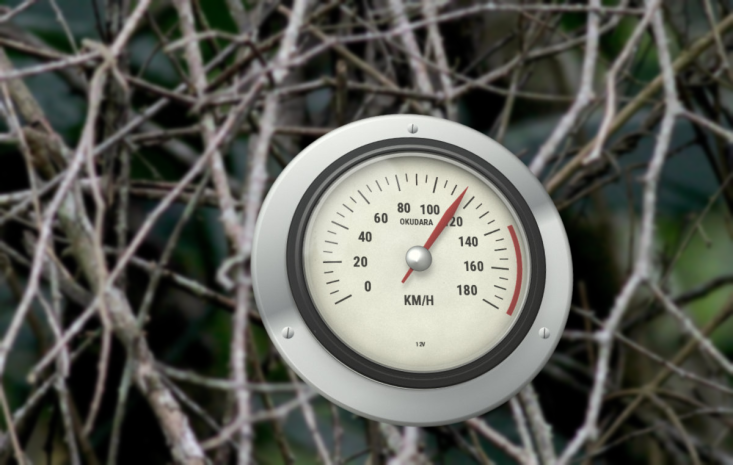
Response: 115 (km/h)
